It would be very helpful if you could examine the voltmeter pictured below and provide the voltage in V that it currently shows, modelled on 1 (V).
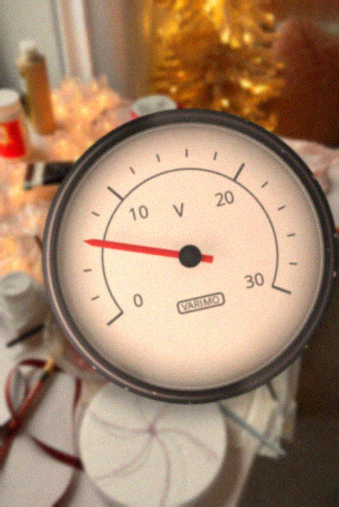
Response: 6 (V)
